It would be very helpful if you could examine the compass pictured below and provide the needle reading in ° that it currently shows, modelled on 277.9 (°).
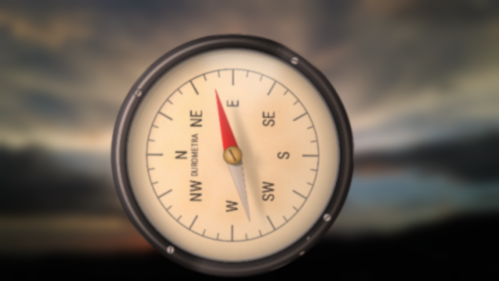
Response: 75 (°)
